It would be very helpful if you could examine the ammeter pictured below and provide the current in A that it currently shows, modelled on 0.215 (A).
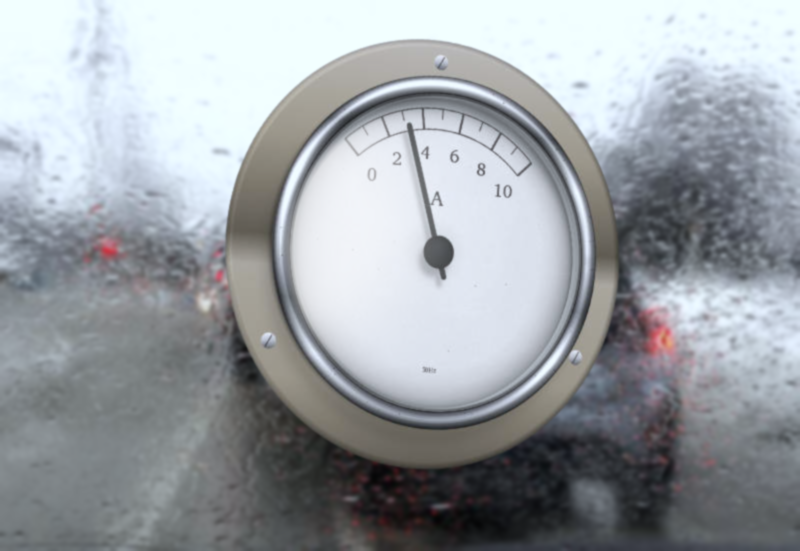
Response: 3 (A)
